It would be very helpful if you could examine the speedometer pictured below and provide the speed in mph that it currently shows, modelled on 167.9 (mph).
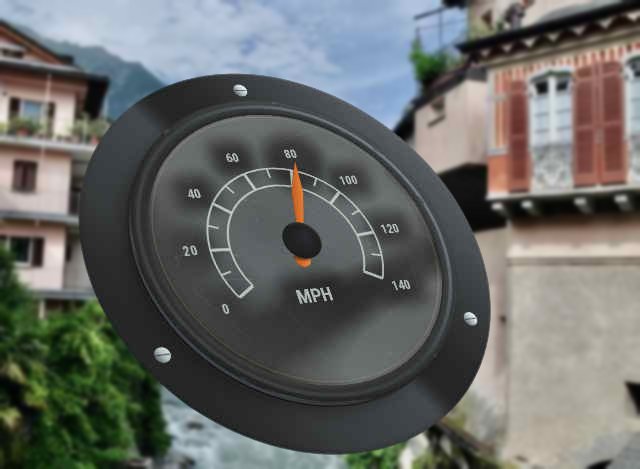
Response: 80 (mph)
